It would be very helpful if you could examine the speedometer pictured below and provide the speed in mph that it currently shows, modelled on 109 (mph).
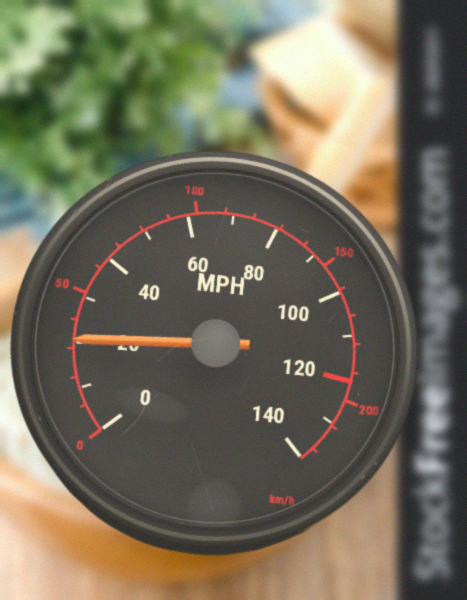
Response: 20 (mph)
